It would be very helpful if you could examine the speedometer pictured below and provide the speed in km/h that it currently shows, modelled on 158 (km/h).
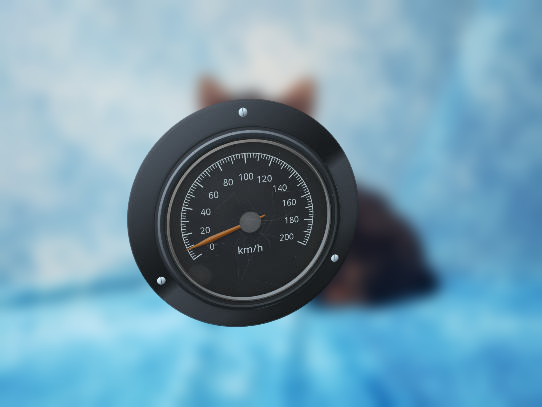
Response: 10 (km/h)
